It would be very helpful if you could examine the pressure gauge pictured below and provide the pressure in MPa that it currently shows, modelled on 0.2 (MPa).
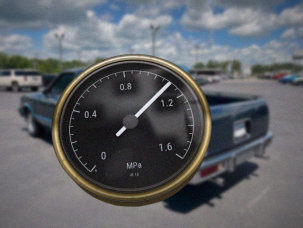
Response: 1.1 (MPa)
